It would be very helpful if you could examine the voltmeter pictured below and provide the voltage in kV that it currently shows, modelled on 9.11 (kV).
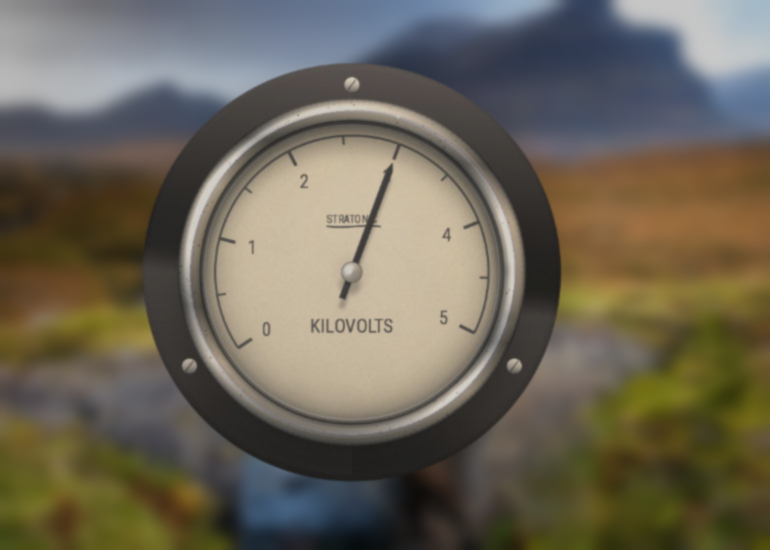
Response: 3 (kV)
